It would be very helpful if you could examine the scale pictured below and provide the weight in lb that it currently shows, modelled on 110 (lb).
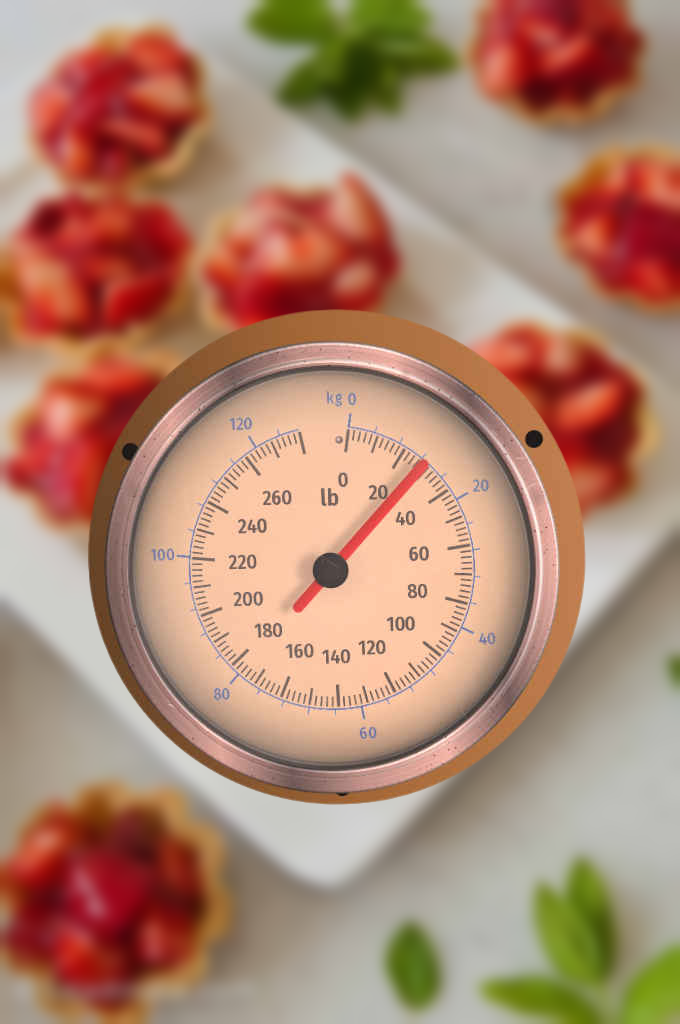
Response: 28 (lb)
